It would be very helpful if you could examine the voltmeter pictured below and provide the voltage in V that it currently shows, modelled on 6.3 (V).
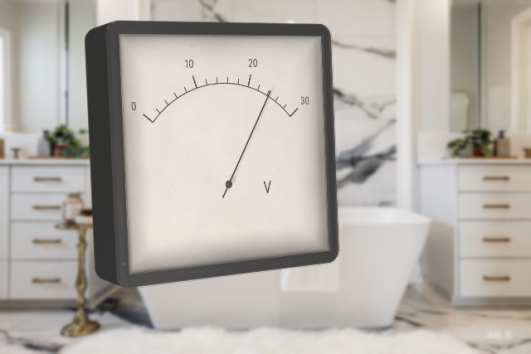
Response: 24 (V)
